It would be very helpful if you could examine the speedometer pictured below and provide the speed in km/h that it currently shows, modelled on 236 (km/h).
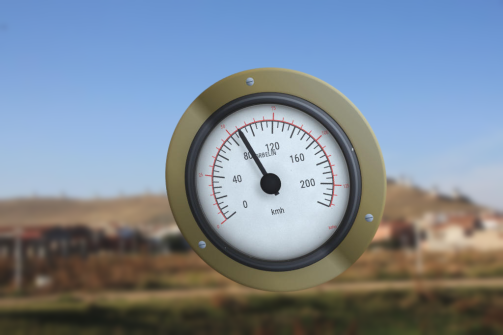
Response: 90 (km/h)
